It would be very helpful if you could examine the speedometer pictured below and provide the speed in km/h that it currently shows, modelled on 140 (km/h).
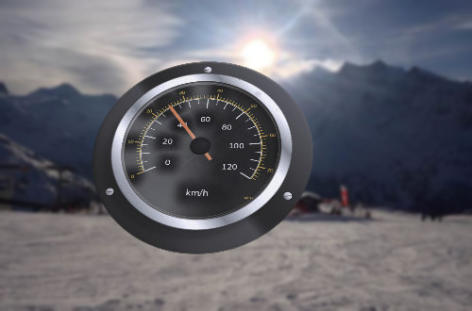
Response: 40 (km/h)
